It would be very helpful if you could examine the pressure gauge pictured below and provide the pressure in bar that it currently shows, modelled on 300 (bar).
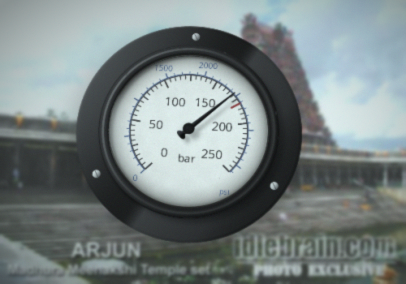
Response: 170 (bar)
